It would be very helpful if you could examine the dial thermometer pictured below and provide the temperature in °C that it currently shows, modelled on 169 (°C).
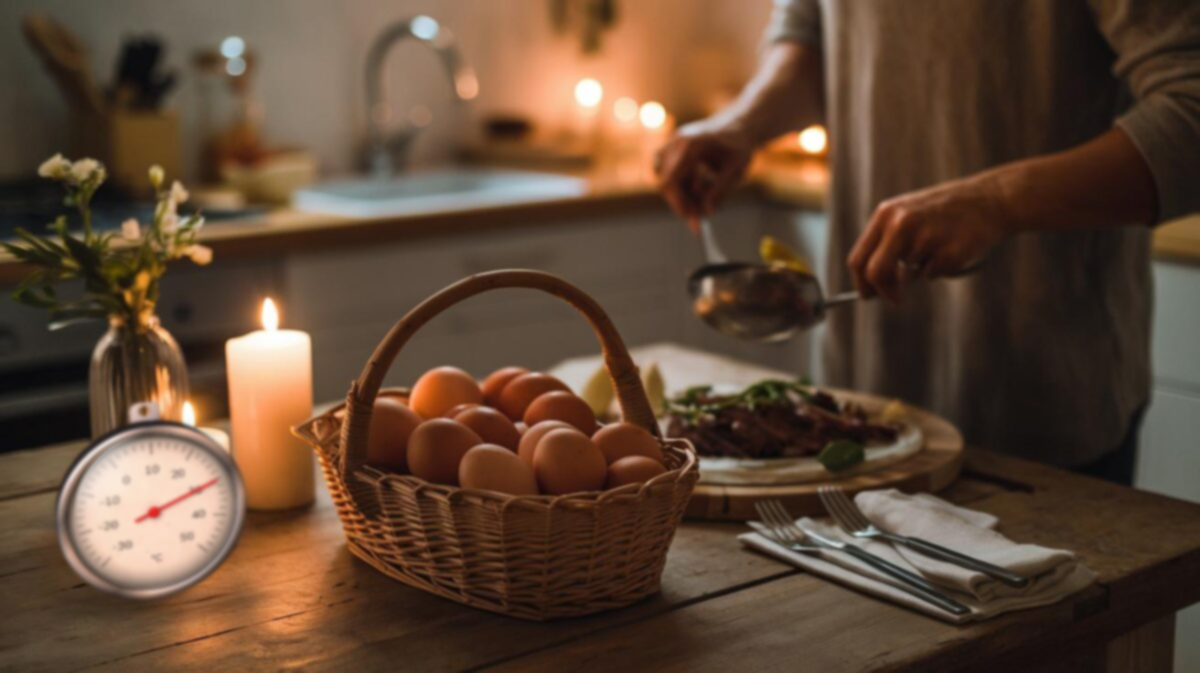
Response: 30 (°C)
